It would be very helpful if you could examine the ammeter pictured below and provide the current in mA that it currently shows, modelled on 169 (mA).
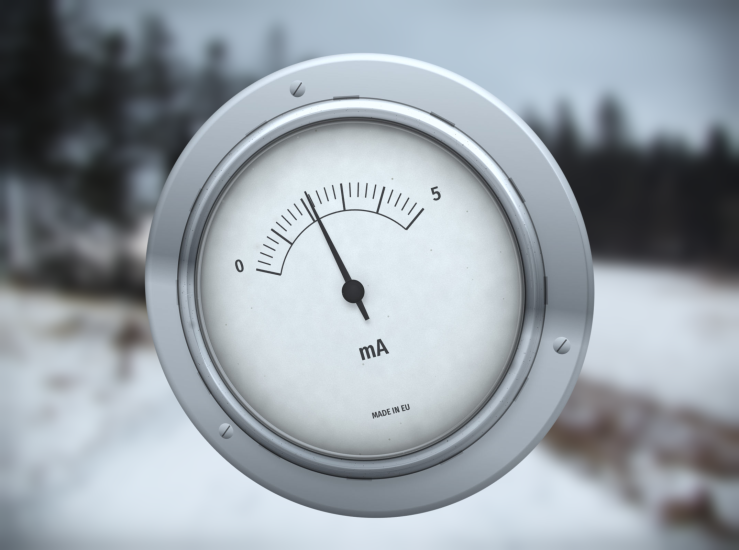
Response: 2.2 (mA)
